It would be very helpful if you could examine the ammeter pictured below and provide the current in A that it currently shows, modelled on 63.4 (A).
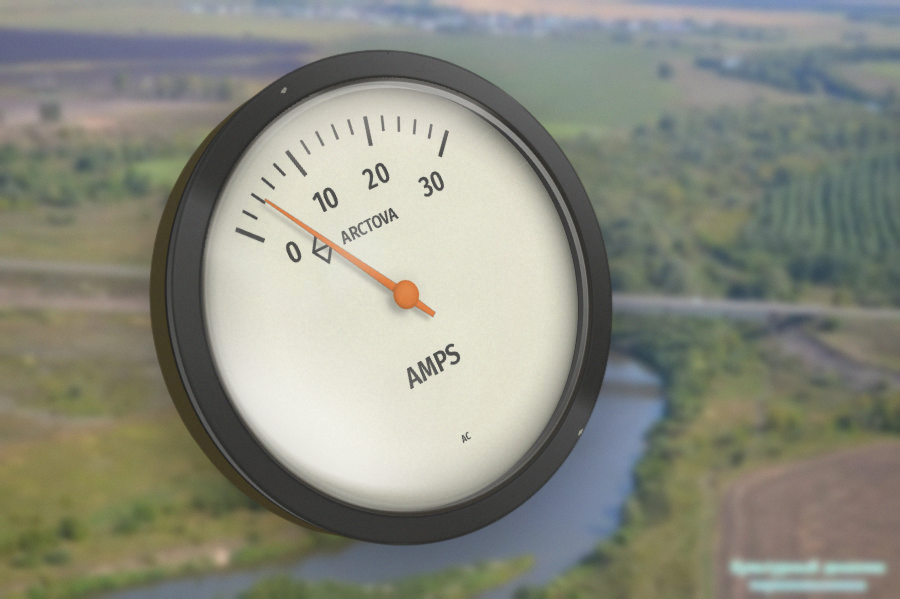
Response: 4 (A)
